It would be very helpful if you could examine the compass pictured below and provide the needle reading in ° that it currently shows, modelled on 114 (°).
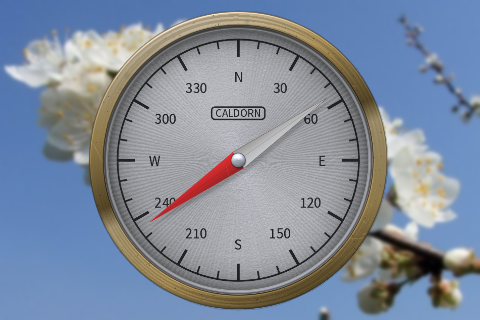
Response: 235 (°)
